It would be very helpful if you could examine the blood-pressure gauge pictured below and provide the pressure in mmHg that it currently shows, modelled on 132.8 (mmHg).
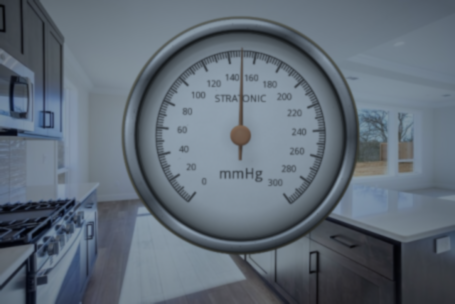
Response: 150 (mmHg)
